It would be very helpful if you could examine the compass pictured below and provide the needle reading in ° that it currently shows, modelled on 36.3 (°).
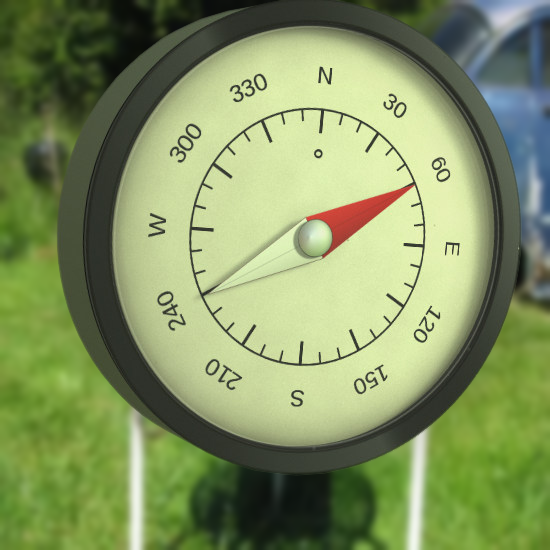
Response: 60 (°)
